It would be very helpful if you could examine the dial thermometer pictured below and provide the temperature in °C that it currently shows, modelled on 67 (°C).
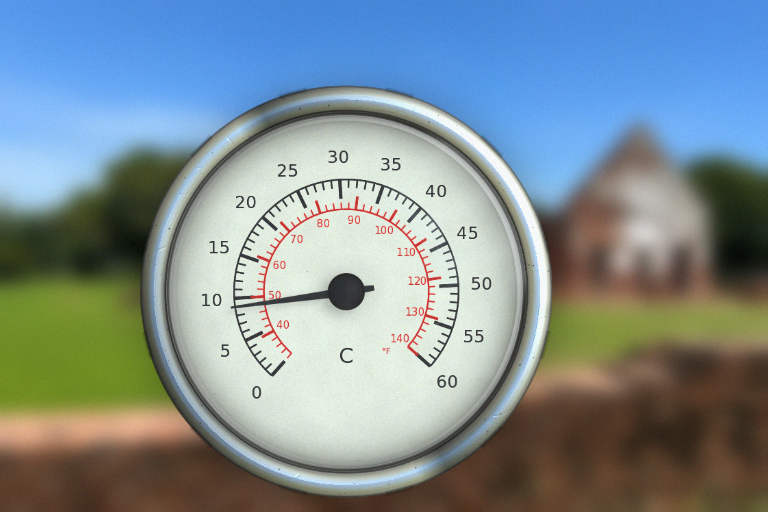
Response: 9 (°C)
